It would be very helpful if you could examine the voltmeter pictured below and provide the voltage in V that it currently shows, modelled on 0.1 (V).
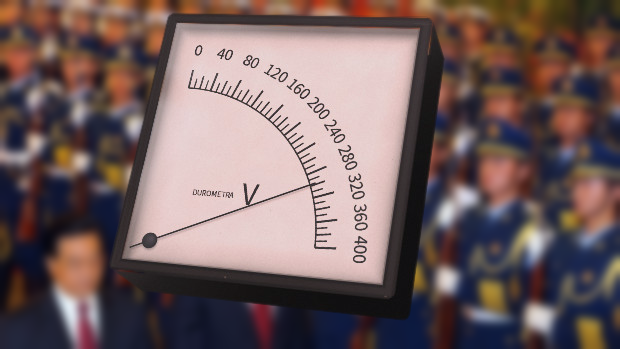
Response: 300 (V)
